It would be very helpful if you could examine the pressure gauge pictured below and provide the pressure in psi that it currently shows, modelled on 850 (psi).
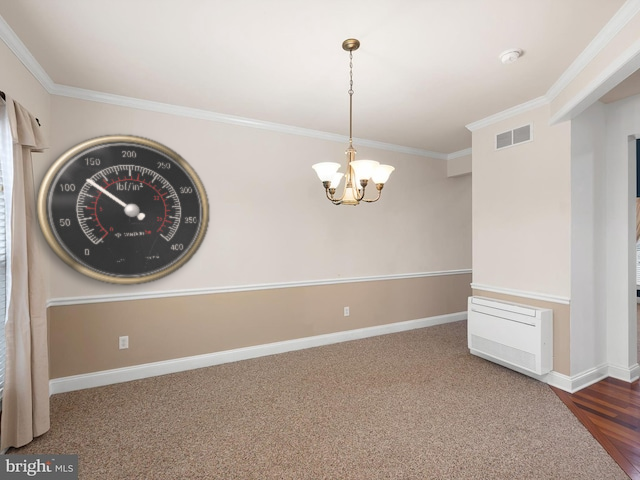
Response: 125 (psi)
